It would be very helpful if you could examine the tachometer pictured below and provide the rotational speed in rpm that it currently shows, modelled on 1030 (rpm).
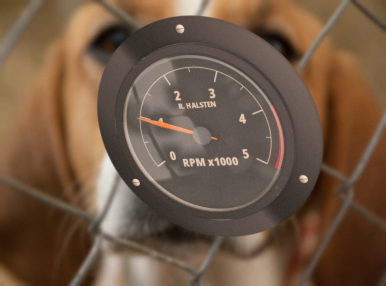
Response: 1000 (rpm)
